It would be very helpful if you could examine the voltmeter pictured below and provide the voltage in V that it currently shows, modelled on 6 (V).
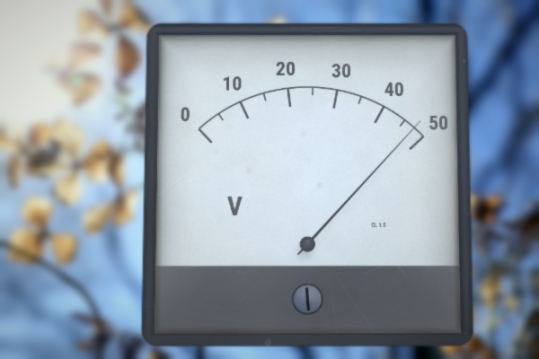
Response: 47.5 (V)
